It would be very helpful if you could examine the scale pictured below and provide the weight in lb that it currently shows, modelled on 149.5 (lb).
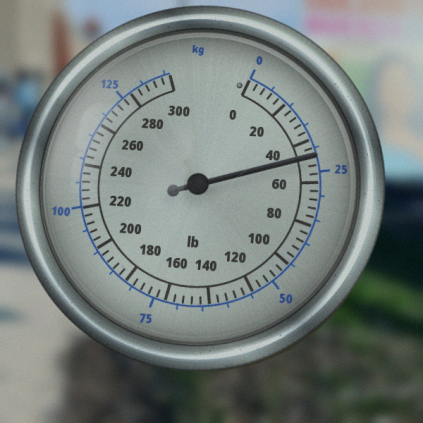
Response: 48 (lb)
